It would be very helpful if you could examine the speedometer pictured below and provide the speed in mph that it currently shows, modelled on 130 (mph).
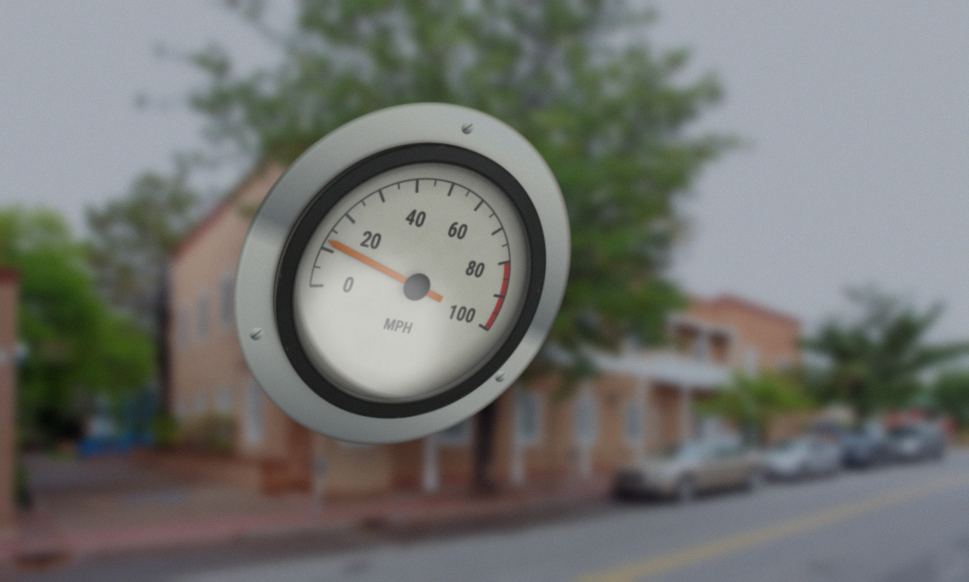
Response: 12.5 (mph)
